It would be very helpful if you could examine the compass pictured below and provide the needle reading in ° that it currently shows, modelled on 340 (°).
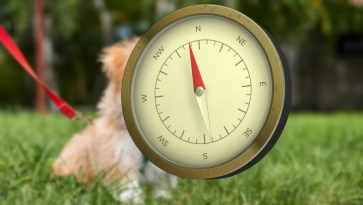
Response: 350 (°)
